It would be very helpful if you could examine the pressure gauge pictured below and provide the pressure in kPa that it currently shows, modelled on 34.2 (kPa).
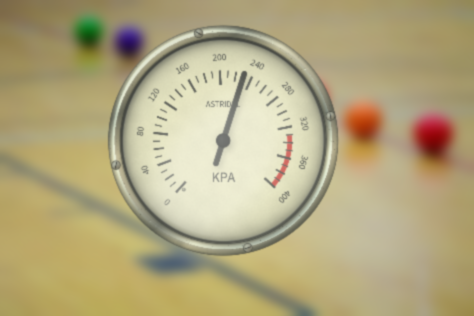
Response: 230 (kPa)
